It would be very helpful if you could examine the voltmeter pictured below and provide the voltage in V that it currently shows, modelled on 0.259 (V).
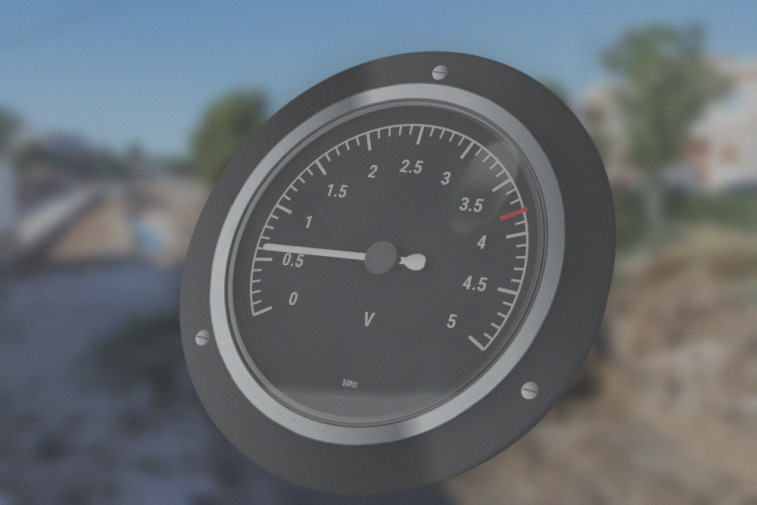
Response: 0.6 (V)
